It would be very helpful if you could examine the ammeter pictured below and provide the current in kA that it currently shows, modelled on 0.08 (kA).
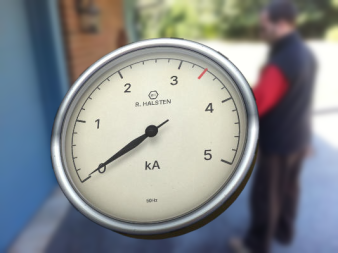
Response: 0 (kA)
